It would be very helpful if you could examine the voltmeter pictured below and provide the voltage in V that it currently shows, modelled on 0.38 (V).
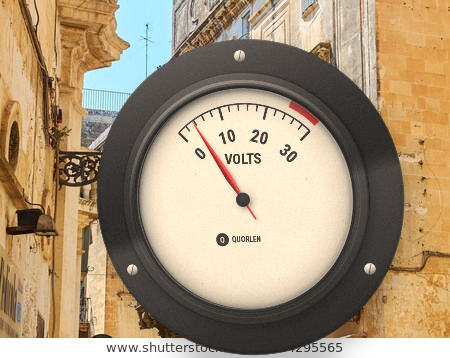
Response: 4 (V)
